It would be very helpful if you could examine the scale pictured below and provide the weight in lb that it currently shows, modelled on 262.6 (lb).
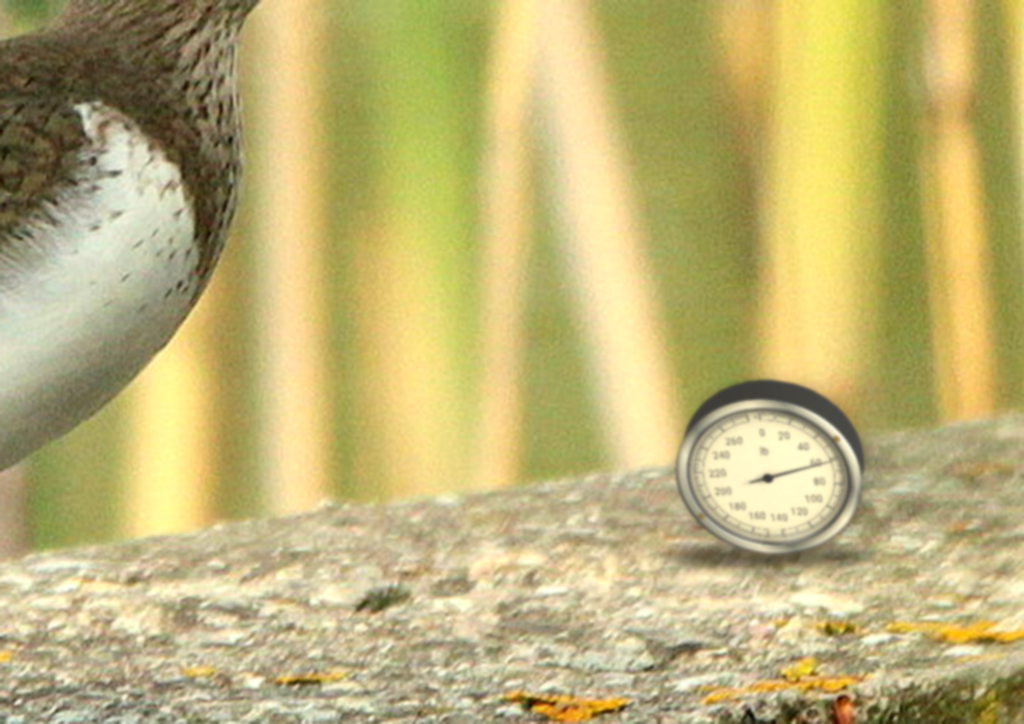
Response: 60 (lb)
